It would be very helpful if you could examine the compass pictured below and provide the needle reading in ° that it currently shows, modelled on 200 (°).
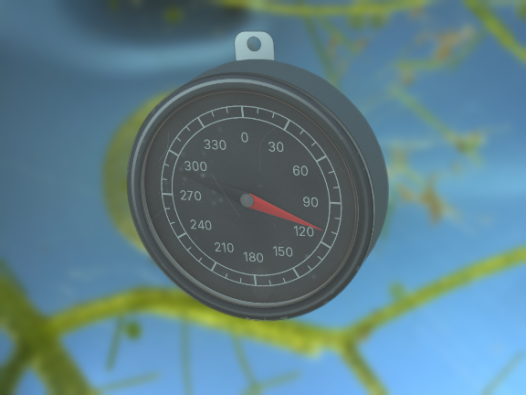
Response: 110 (°)
